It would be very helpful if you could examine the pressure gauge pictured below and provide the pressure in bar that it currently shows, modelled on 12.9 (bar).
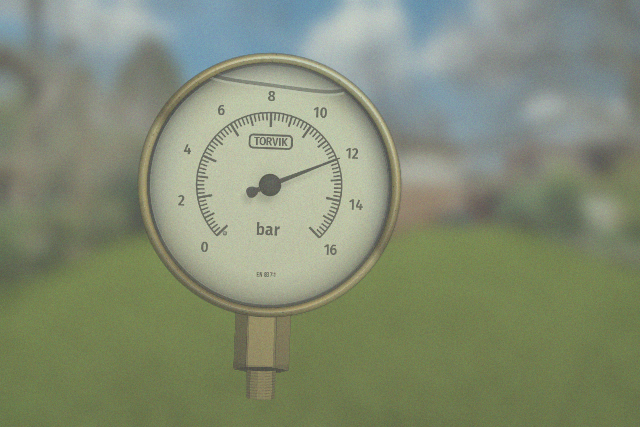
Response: 12 (bar)
